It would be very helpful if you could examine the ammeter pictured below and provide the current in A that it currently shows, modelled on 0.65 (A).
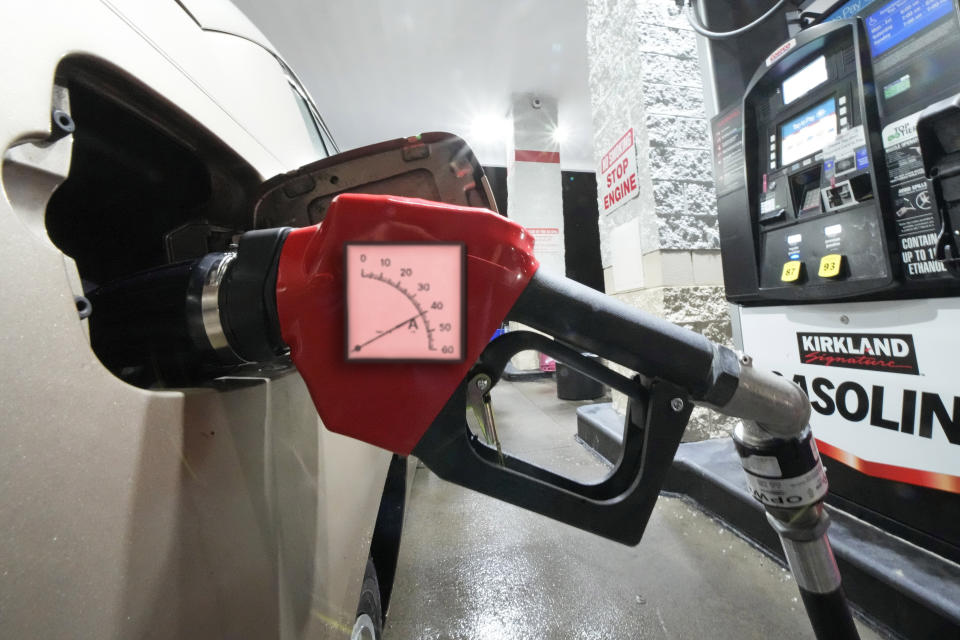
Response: 40 (A)
